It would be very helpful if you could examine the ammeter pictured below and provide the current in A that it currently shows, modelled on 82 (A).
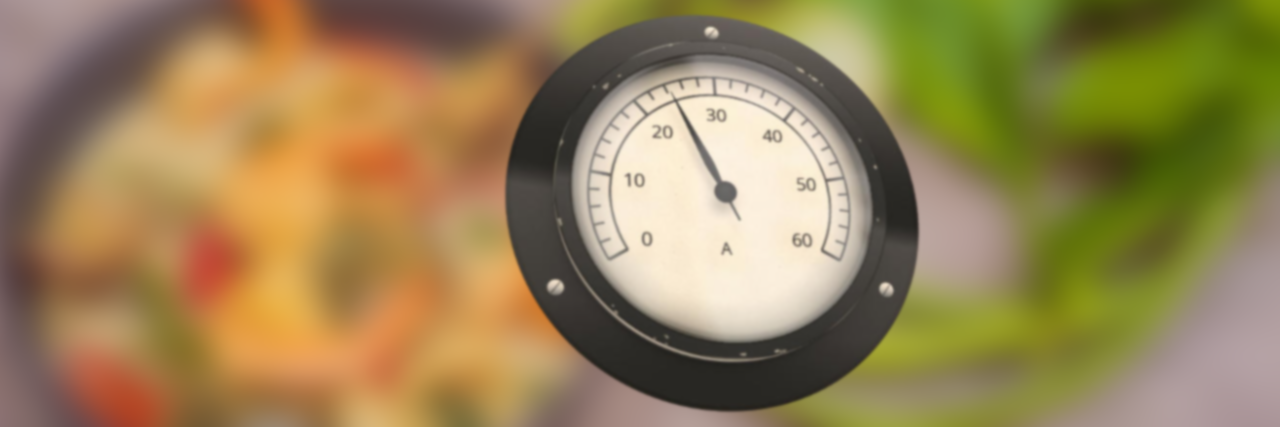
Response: 24 (A)
